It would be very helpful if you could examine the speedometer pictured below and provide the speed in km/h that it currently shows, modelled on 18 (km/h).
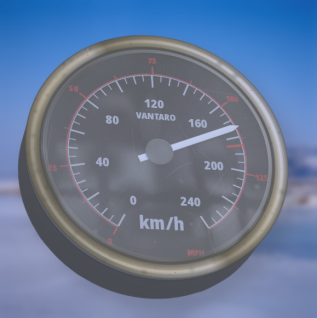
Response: 175 (km/h)
